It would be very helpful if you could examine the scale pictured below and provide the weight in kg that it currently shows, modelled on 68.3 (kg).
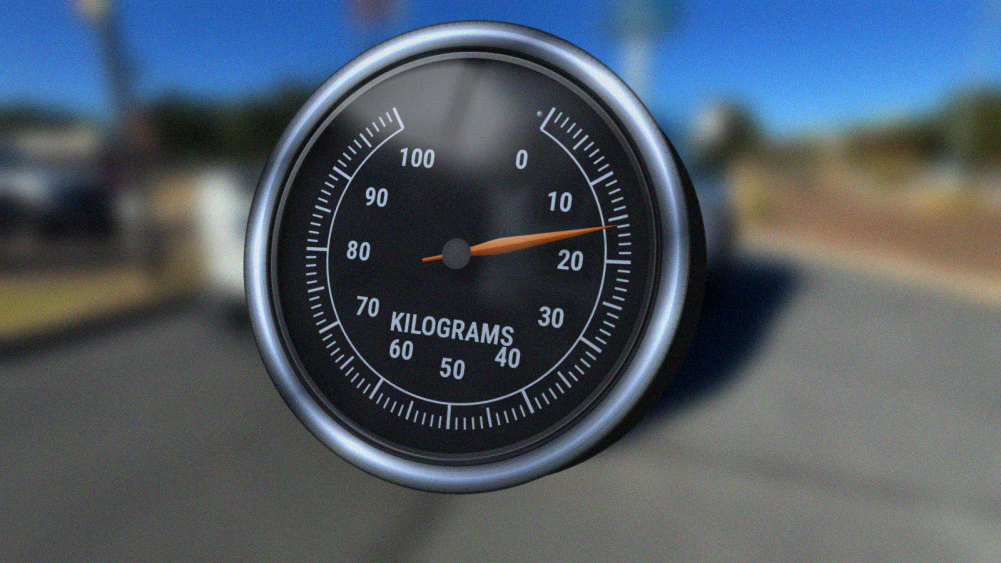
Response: 16 (kg)
